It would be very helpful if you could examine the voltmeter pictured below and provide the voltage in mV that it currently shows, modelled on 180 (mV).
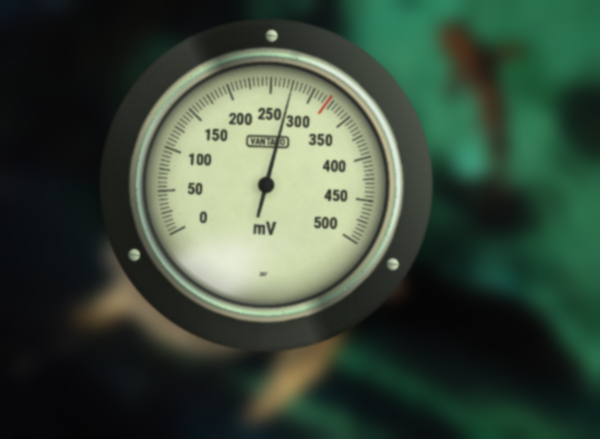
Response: 275 (mV)
